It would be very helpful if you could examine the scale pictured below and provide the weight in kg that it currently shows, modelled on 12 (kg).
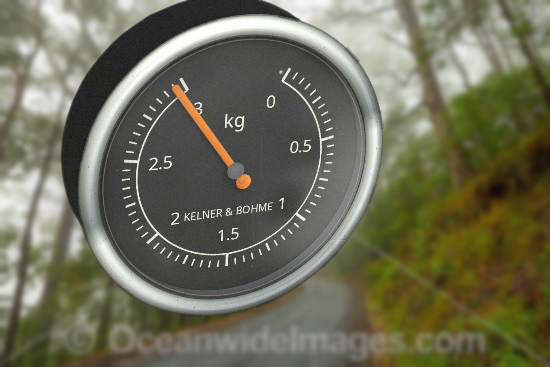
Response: 2.95 (kg)
